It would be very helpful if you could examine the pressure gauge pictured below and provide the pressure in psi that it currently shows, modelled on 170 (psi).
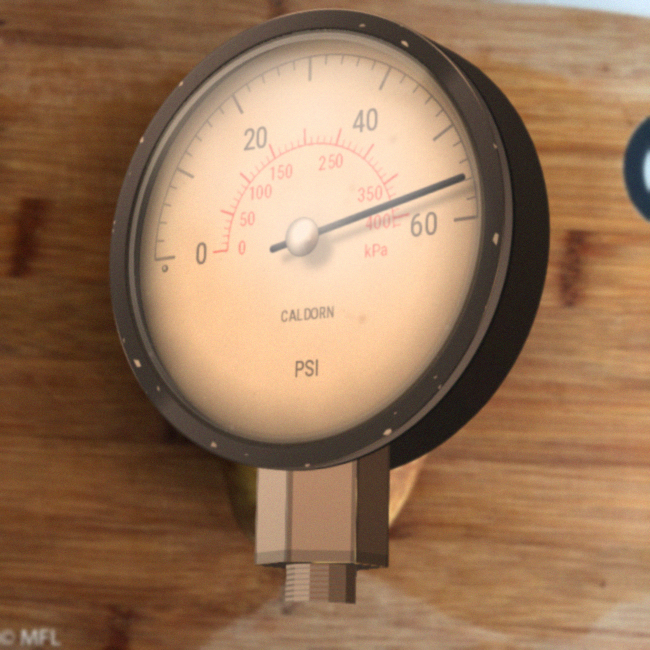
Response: 56 (psi)
